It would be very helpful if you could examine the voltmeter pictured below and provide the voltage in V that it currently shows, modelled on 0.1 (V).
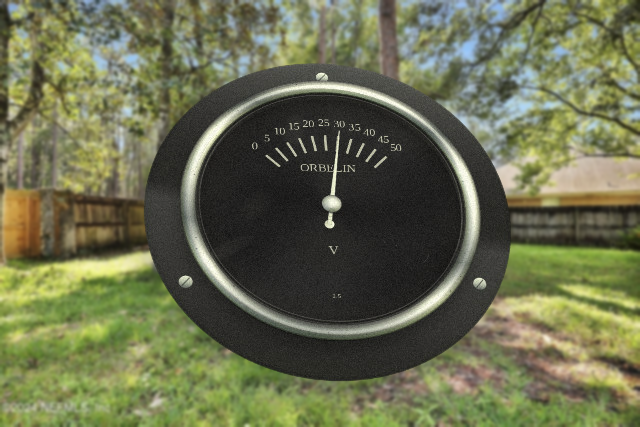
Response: 30 (V)
